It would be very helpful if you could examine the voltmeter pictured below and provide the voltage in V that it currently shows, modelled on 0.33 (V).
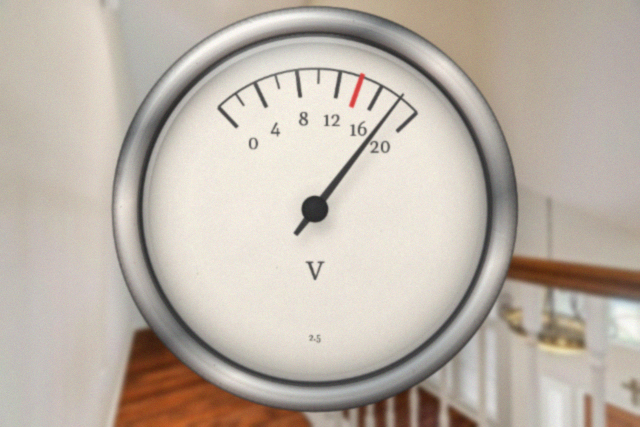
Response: 18 (V)
